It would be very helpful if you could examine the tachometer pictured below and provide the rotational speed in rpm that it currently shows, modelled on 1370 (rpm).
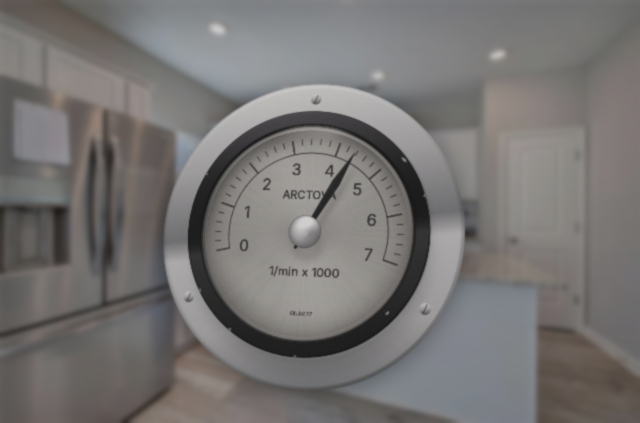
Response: 4400 (rpm)
